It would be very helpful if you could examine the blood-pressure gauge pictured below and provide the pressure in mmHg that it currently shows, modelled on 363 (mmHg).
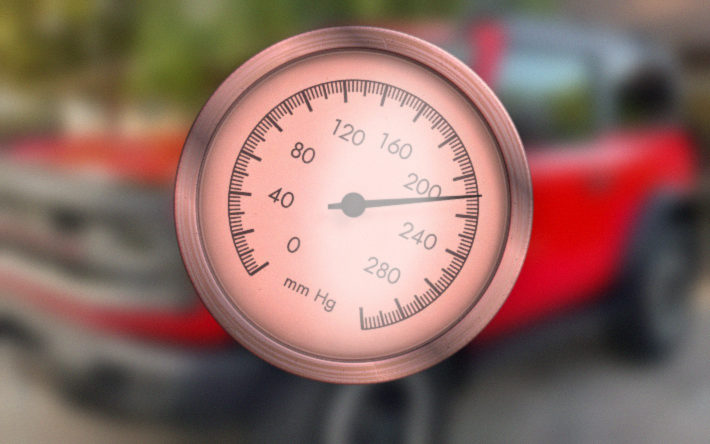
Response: 210 (mmHg)
